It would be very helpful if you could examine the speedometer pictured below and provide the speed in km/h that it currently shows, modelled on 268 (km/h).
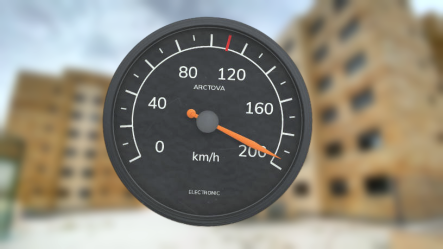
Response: 195 (km/h)
